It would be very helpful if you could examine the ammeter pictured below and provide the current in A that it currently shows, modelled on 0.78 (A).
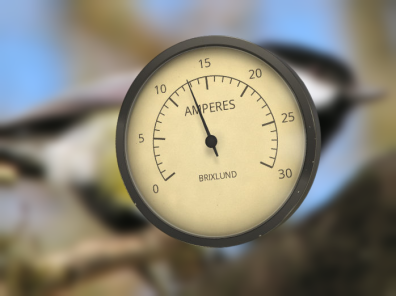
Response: 13 (A)
